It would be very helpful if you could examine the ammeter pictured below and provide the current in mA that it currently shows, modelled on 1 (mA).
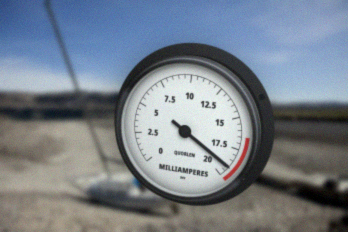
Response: 19 (mA)
